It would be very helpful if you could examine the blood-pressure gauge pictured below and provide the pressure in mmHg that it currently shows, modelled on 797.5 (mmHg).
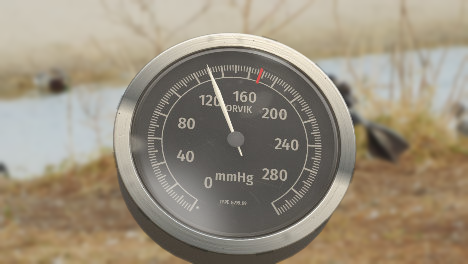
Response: 130 (mmHg)
